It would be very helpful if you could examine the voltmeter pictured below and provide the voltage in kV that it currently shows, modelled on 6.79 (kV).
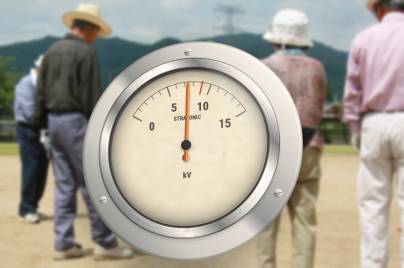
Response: 7.5 (kV)
